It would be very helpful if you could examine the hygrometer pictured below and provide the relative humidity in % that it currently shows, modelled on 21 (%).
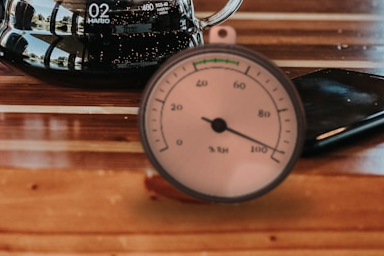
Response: 96 (%)
